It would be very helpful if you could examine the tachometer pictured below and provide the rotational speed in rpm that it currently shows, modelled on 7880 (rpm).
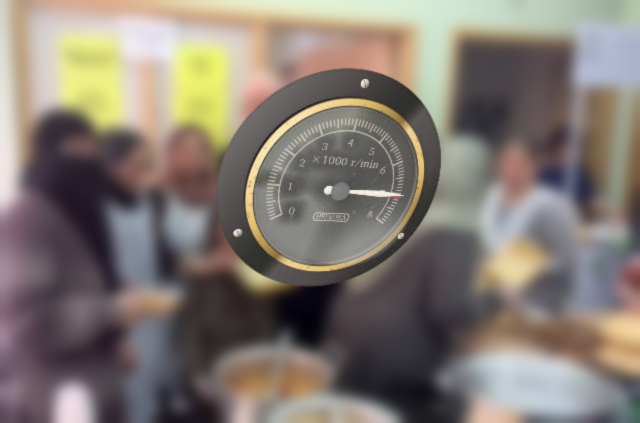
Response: 7000 (rpm)
